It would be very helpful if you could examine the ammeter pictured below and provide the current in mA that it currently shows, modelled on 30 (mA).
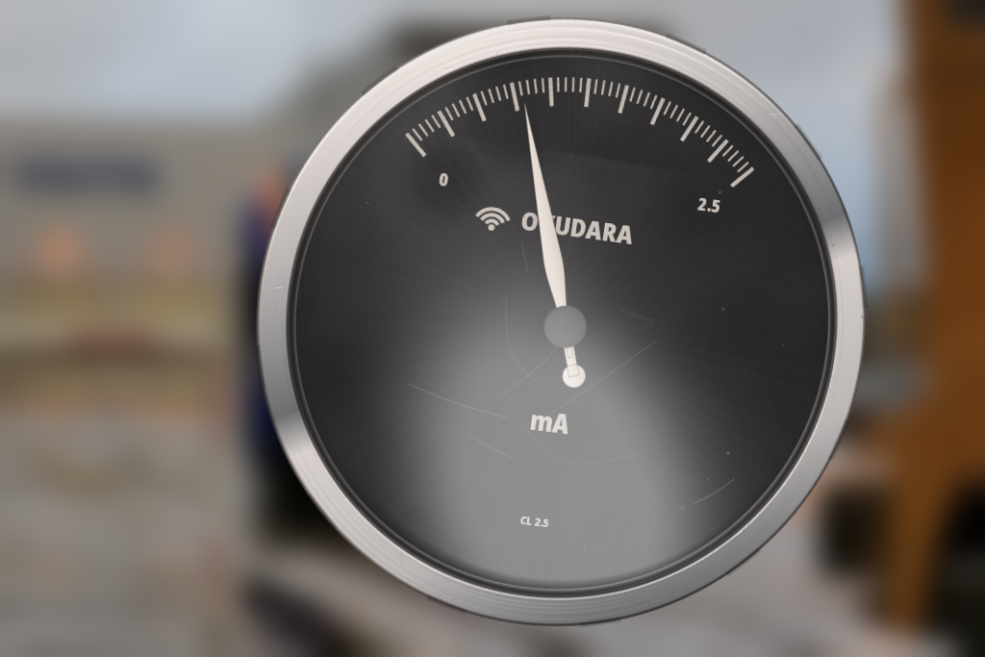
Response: 0.8 (mA)
